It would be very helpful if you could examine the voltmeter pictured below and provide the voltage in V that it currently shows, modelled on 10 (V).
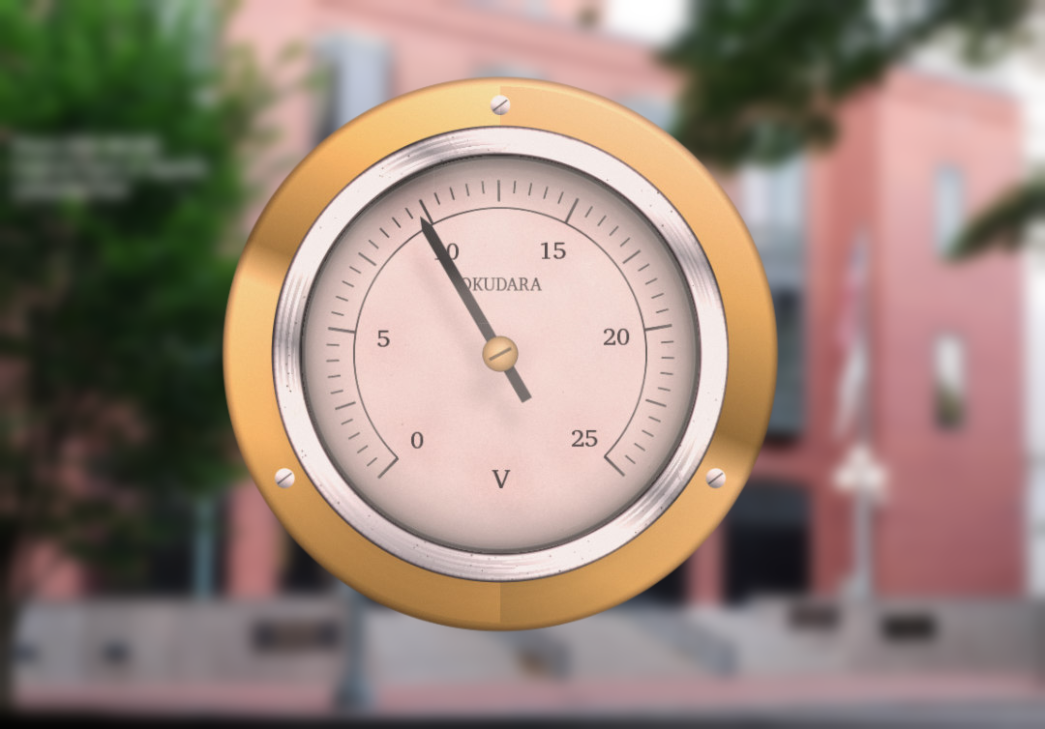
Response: 9.75 (V)
